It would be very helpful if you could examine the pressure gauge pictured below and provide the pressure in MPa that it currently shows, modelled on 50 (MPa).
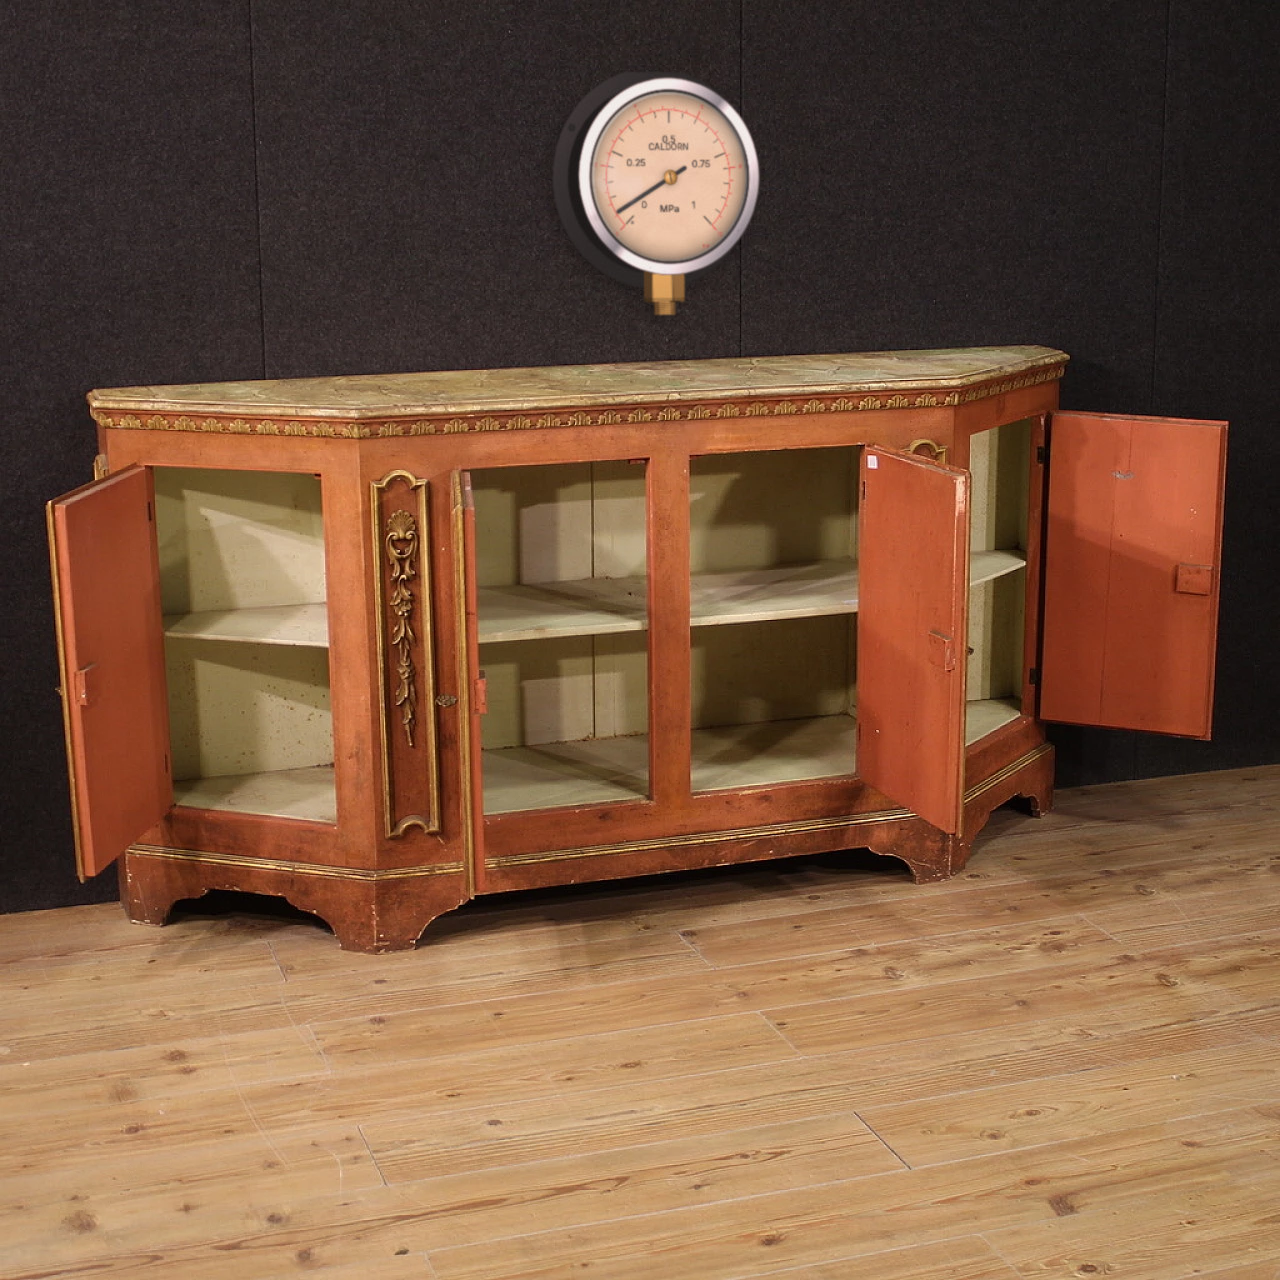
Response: 0.05 (MPa)
